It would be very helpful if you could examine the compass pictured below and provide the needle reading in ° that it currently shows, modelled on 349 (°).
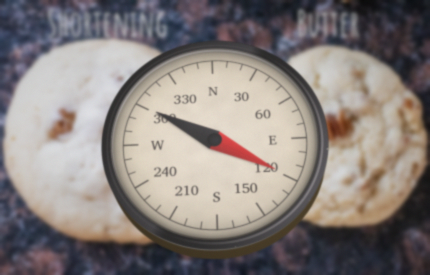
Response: 120 (°)
